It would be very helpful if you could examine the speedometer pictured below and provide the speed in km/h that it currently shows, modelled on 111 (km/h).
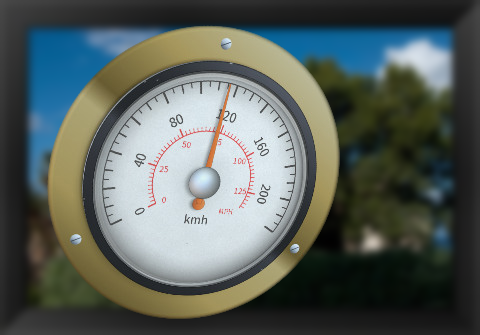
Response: 115 (km/h)
